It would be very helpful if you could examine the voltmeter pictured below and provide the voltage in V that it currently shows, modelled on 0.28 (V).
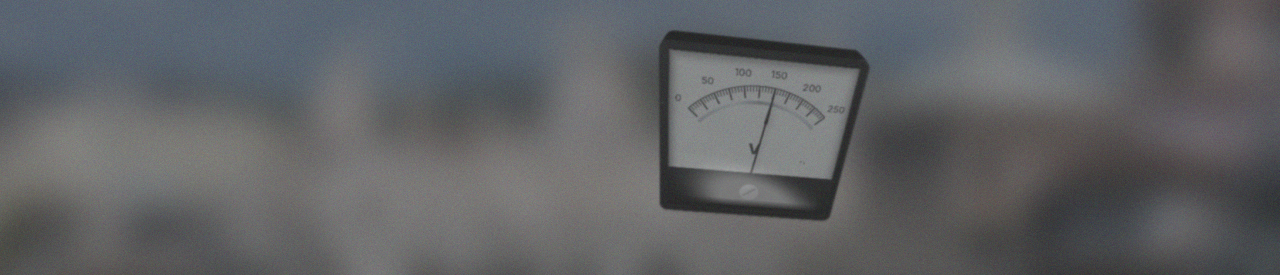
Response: 150 (V)
